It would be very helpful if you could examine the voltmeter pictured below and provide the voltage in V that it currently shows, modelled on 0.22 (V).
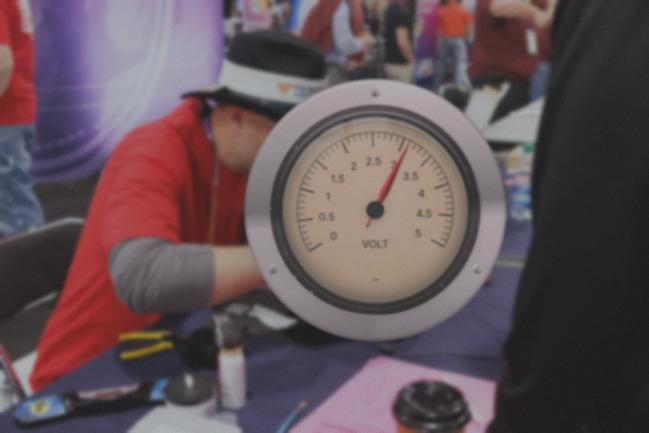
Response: 3.1 (V)
